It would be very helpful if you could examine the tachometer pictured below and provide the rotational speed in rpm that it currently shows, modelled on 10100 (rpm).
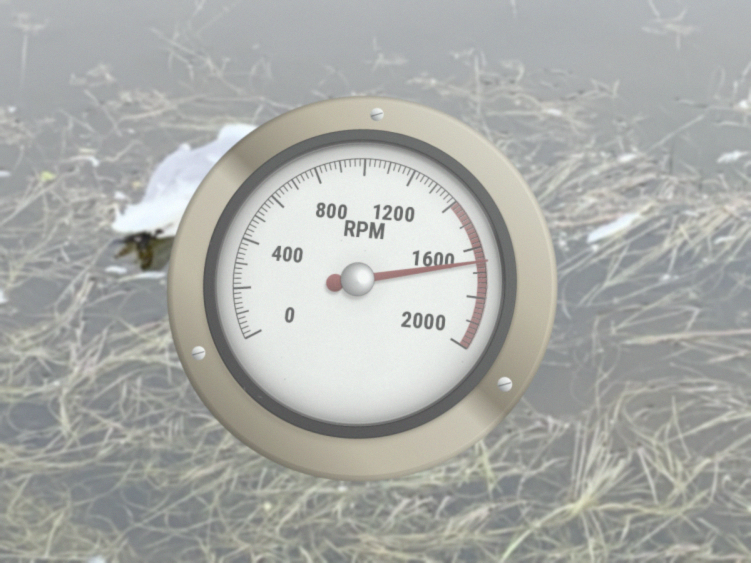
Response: 1660 (rpm)
